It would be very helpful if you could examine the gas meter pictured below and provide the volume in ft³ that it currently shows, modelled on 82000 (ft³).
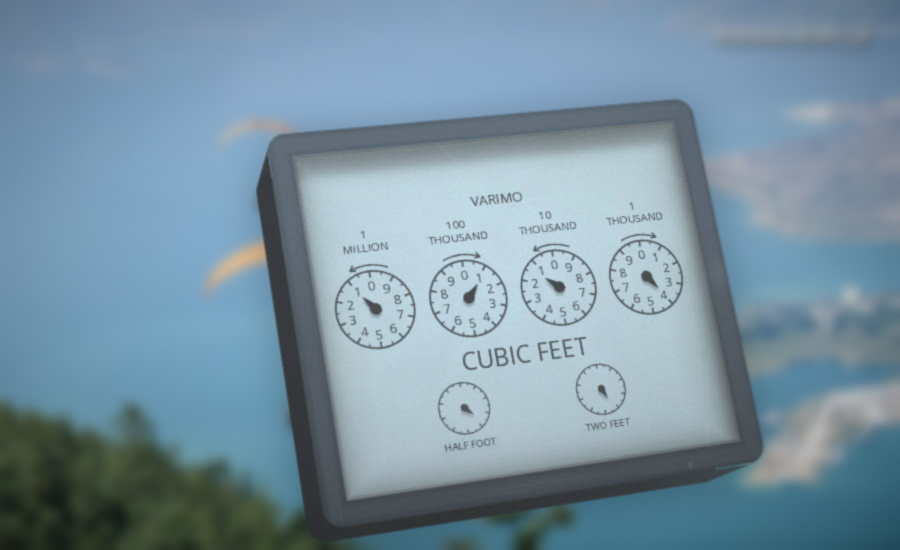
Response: 111400 (ft³)
